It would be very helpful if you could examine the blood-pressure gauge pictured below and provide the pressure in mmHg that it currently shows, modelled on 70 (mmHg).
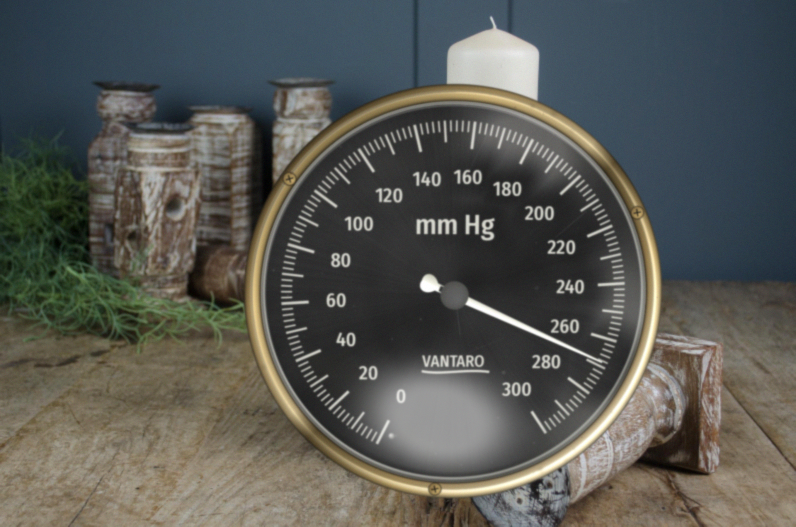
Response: 268 (mmHg)
